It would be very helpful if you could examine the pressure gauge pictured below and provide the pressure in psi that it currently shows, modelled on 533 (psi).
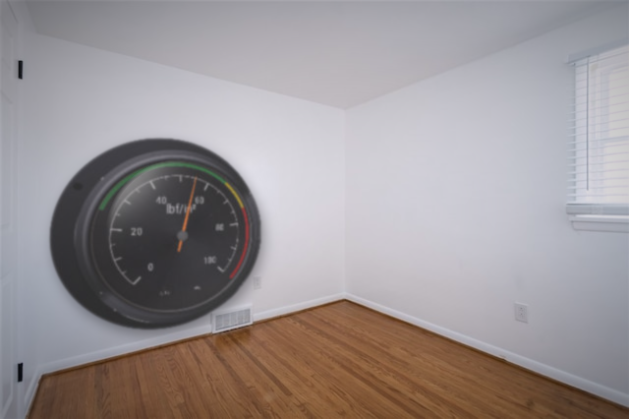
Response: 55 (psi)
